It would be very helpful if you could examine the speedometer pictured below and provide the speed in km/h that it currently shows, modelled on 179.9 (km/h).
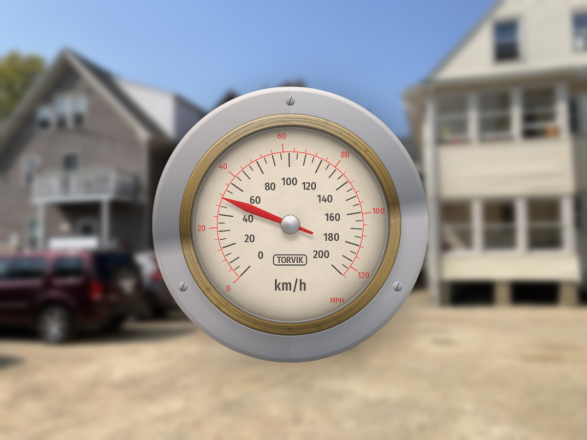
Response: 50 (km/h)
